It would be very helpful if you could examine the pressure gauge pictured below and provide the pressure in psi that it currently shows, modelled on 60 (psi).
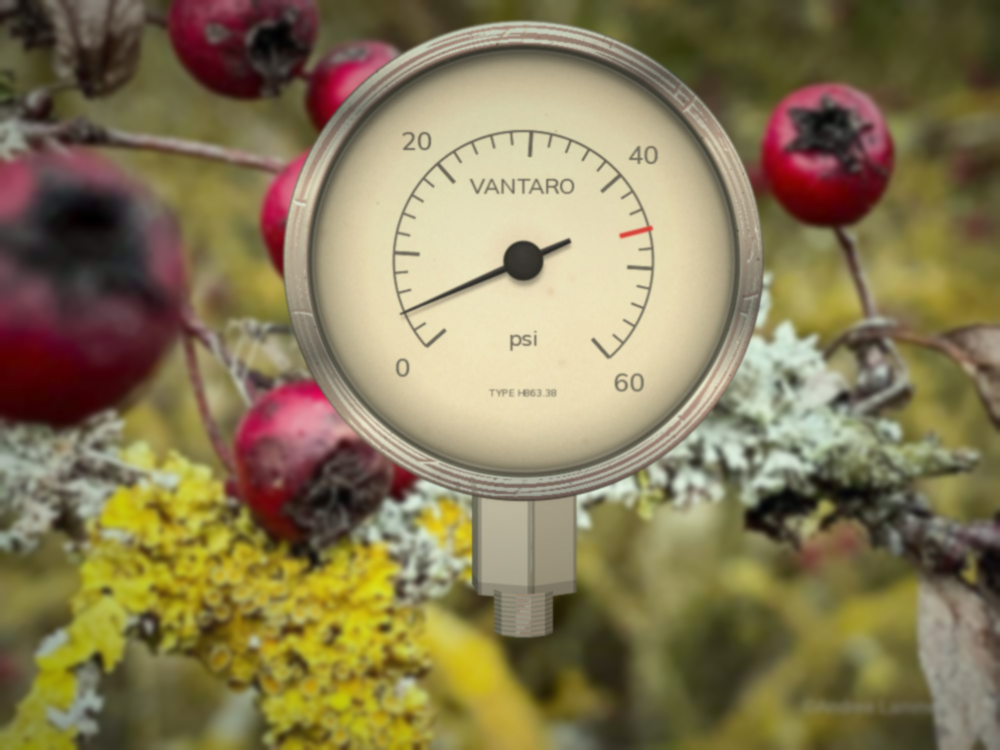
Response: 4 (psi)
